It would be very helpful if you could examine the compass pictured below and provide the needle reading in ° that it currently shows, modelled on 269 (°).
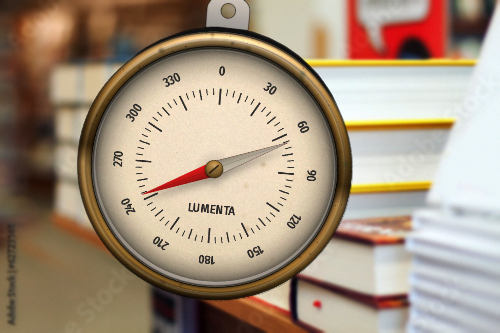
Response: 245 (°)
